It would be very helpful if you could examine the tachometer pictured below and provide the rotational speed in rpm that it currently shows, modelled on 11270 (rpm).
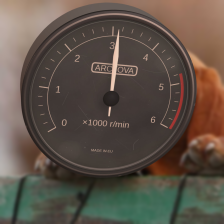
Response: 3100 (rpm)
